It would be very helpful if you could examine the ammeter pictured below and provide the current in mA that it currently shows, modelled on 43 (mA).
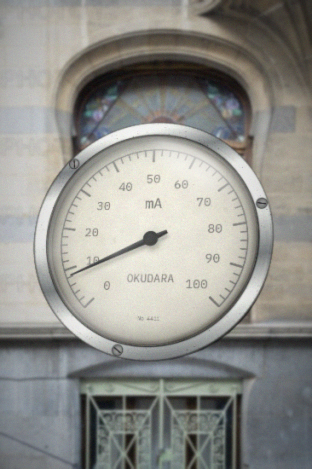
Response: 8 (mA)
